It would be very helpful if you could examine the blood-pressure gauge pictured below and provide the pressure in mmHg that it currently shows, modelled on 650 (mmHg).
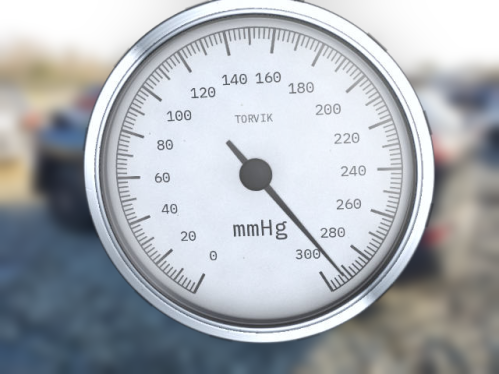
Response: 292 (mmHg)
